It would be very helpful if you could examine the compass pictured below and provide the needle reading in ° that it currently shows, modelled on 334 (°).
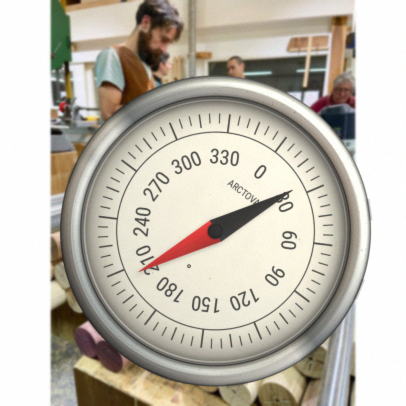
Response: 205 (°)
